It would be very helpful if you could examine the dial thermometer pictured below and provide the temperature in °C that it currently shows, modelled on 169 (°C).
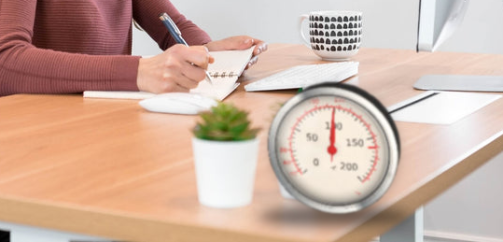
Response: 100 (°C)
